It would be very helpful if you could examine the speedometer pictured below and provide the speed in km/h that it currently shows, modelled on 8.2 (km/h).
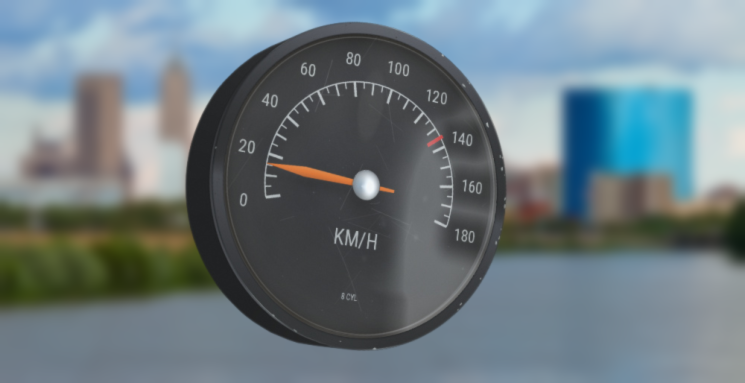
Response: 15 (km/h)
